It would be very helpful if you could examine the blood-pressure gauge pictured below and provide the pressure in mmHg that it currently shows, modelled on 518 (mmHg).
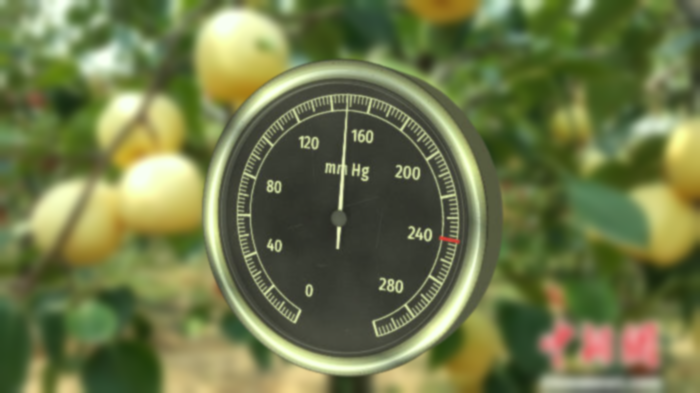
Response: 150 (mmHg)
